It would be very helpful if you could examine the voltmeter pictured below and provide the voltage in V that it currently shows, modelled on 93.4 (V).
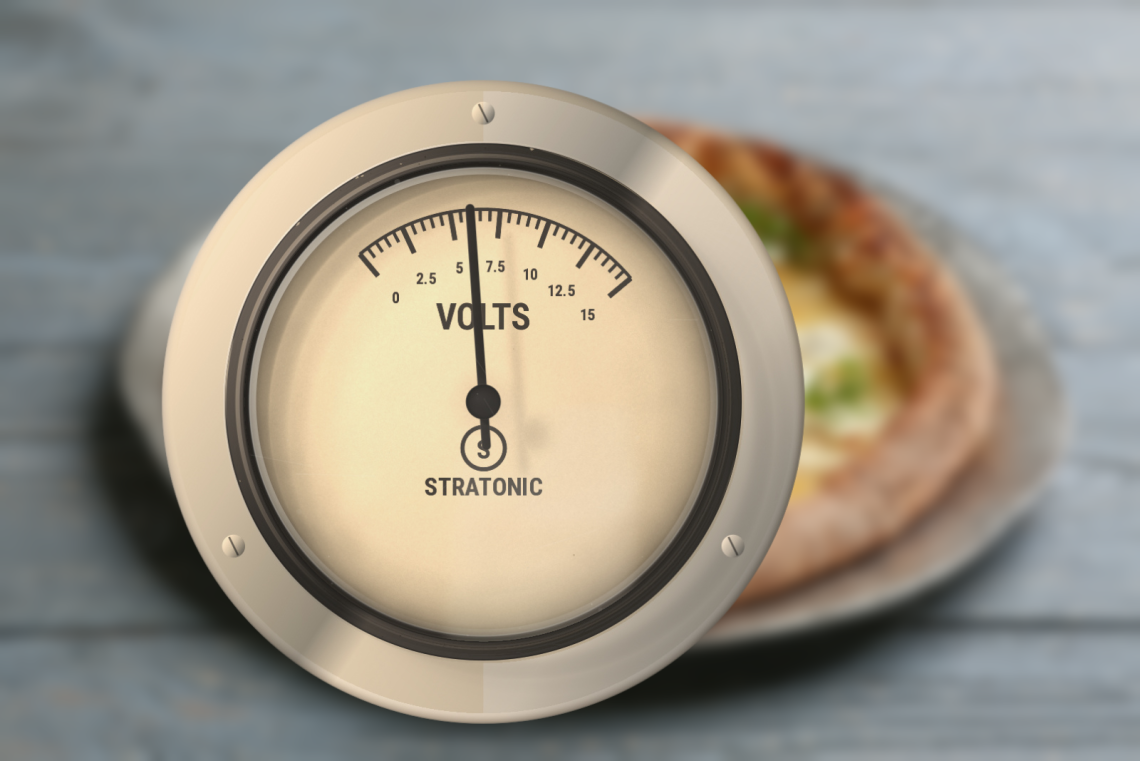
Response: 6 (V)
